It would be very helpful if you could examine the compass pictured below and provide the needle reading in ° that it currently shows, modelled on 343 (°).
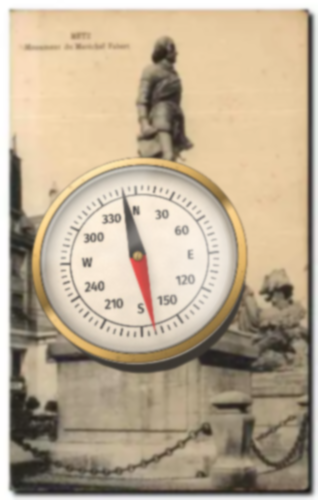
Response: 170 (°)
